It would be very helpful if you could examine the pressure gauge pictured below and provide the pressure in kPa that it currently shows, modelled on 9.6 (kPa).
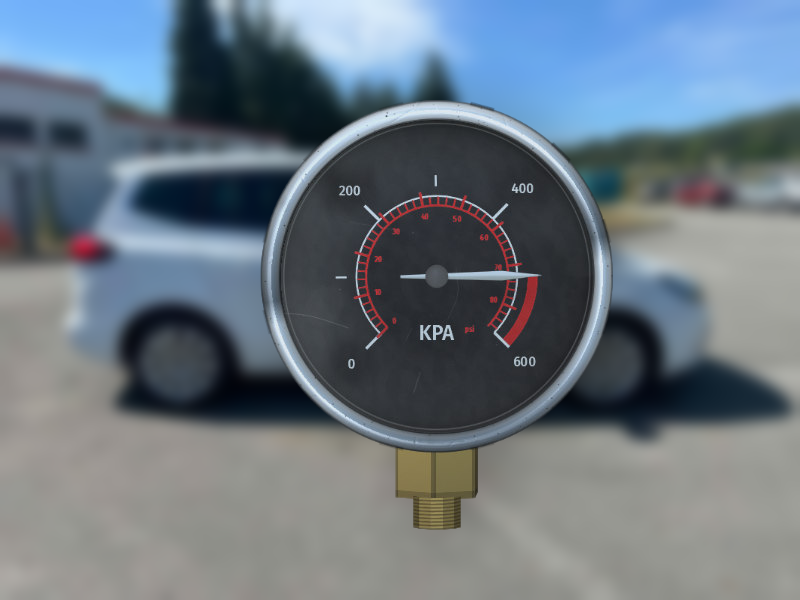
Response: 500 (kPa)
